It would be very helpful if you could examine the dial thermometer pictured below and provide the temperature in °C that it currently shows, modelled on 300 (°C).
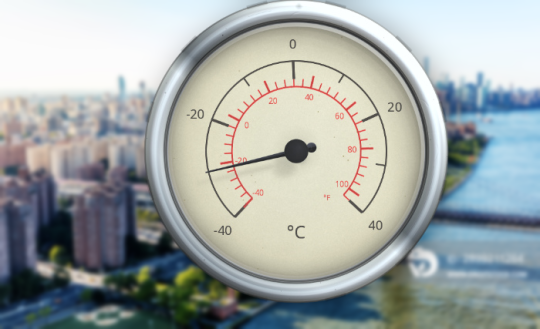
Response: -30 (°C)
